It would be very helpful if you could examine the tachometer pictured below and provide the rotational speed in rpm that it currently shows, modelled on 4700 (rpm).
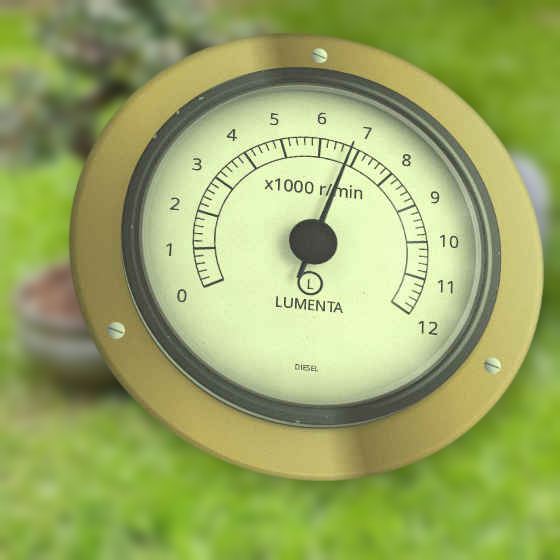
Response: 6800 (rpm)
